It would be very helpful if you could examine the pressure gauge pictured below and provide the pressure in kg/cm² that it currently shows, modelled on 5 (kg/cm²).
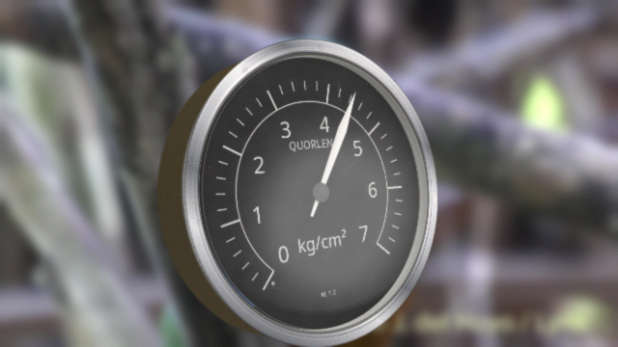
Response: 4.4 (kg/cm²)
